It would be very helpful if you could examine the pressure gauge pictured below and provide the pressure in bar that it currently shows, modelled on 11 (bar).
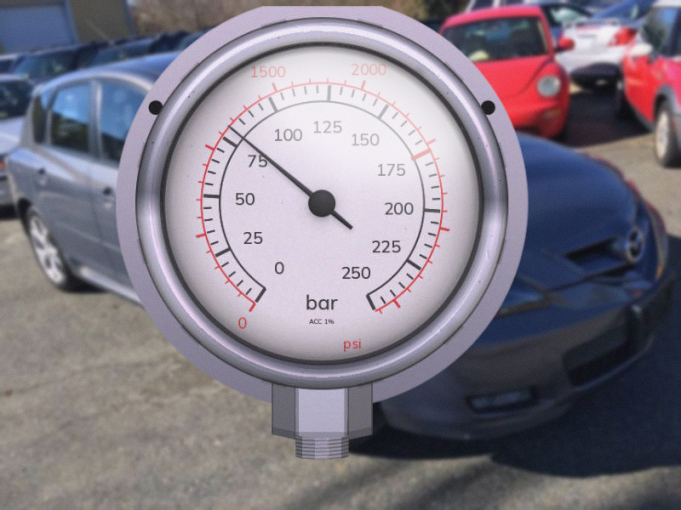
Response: 80 (bar)
